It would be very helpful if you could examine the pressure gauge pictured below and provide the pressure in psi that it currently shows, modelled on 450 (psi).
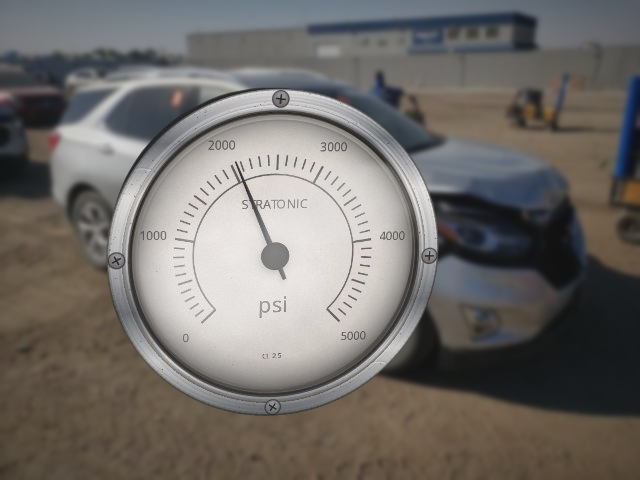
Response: 2050 (psi)
